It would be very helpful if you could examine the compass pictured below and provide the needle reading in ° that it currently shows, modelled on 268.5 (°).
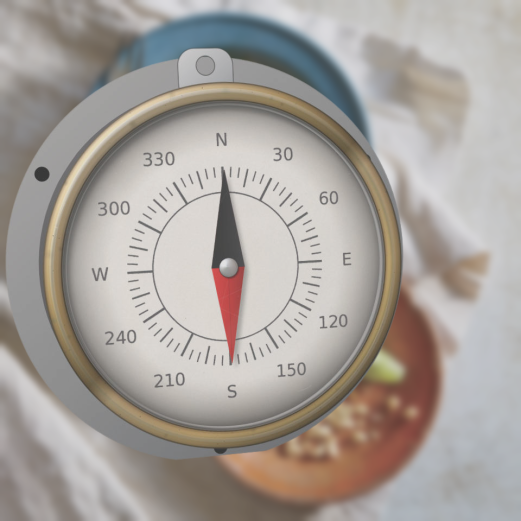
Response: 180 (°)
